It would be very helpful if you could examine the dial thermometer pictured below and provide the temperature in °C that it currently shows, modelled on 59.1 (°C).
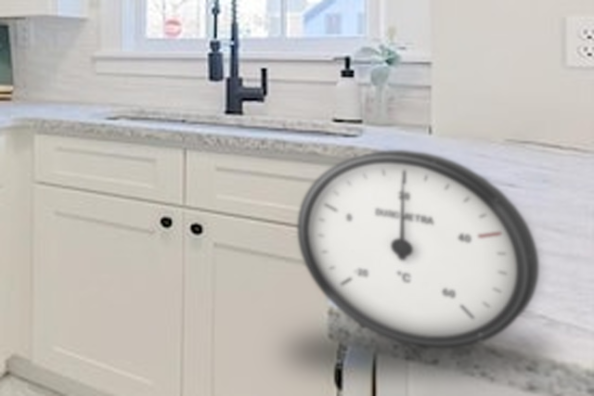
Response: 20 (°C)
